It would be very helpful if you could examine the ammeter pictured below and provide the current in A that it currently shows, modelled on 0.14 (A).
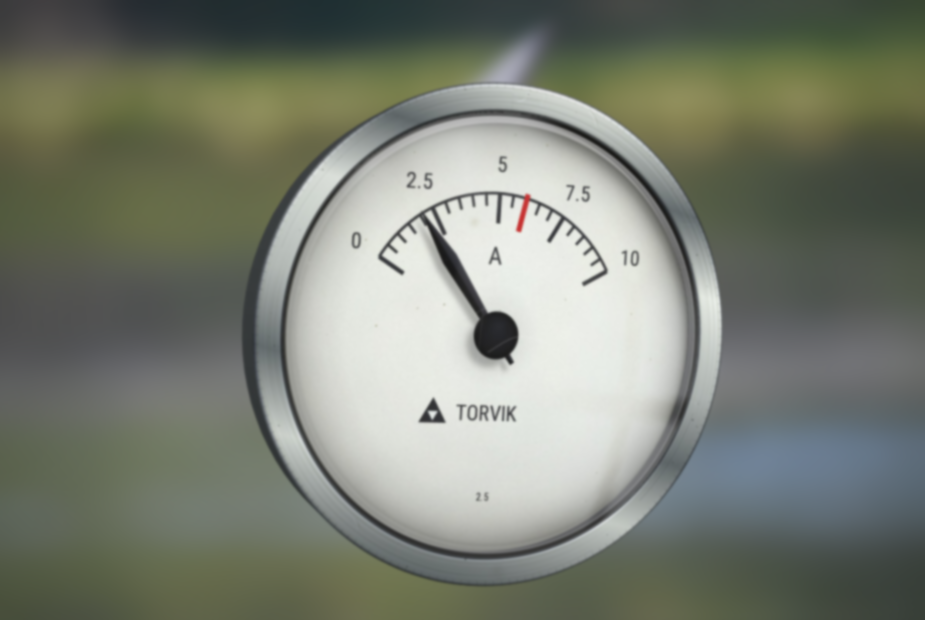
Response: 2 (A)
